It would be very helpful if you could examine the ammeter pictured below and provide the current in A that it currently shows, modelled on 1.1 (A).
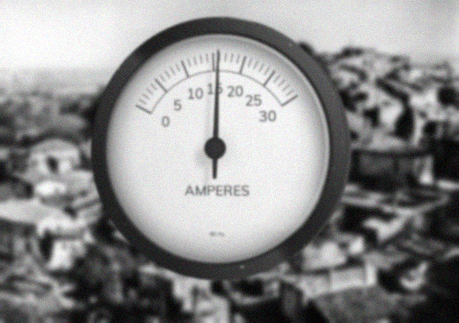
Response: 16 (A)
